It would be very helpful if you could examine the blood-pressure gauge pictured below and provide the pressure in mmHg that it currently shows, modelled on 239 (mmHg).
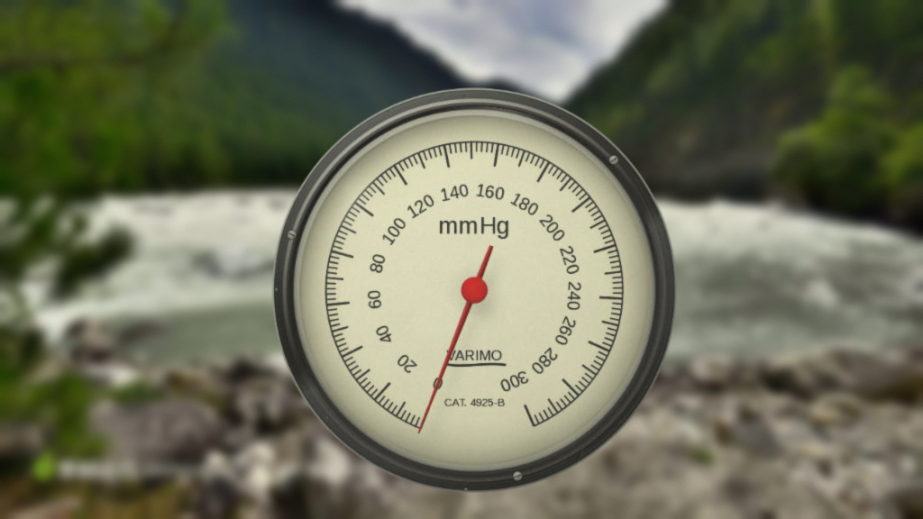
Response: 0 (mmHg)
